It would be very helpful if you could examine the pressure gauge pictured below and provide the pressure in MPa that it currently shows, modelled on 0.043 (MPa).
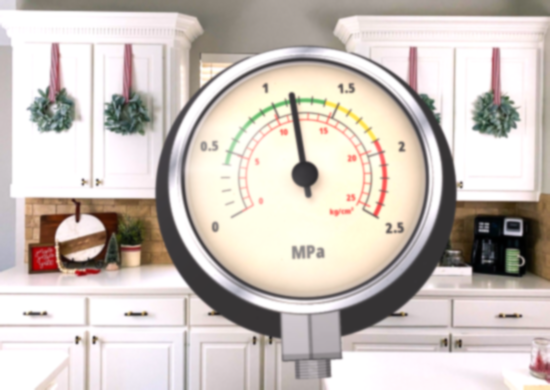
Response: 1.15 (MPa)
